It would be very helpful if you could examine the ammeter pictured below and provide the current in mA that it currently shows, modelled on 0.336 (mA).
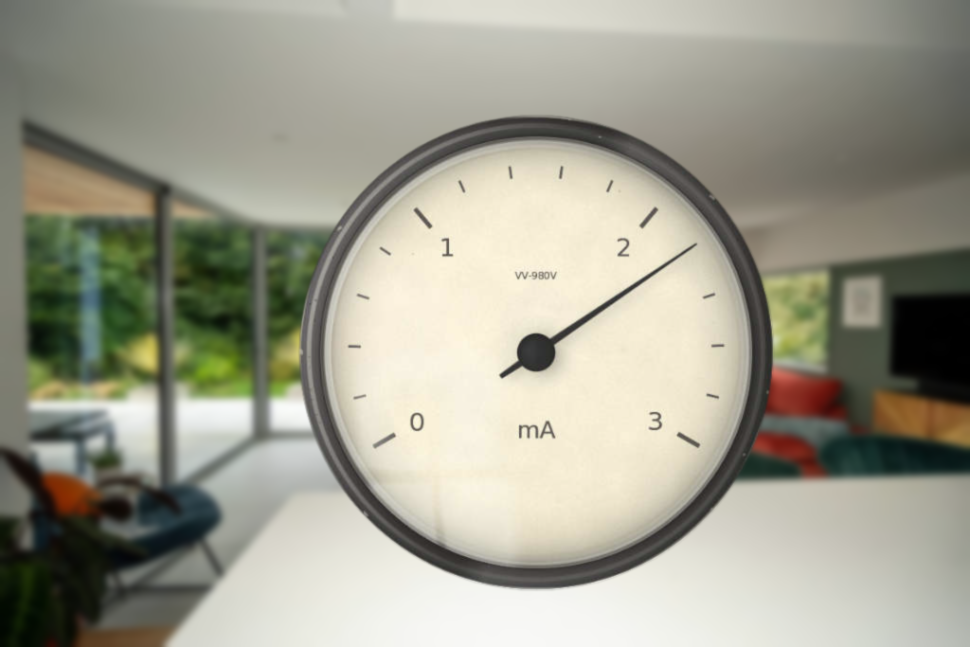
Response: 2.2 (mA)
